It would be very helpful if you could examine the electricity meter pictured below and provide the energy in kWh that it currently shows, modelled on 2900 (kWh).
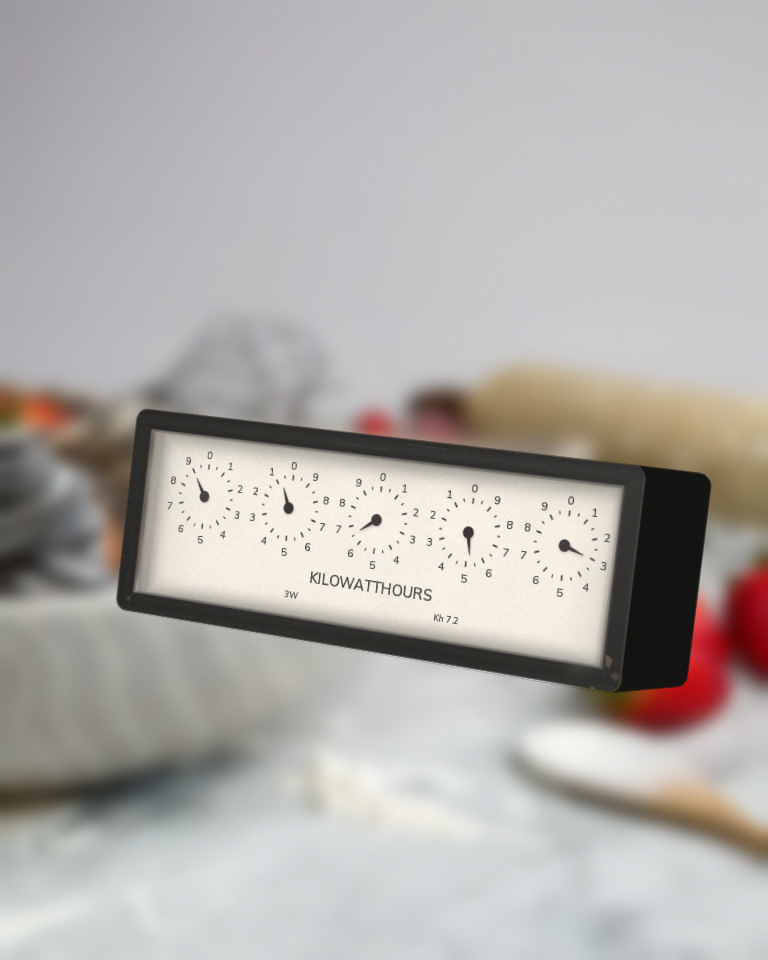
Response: 90653 (kWh)
